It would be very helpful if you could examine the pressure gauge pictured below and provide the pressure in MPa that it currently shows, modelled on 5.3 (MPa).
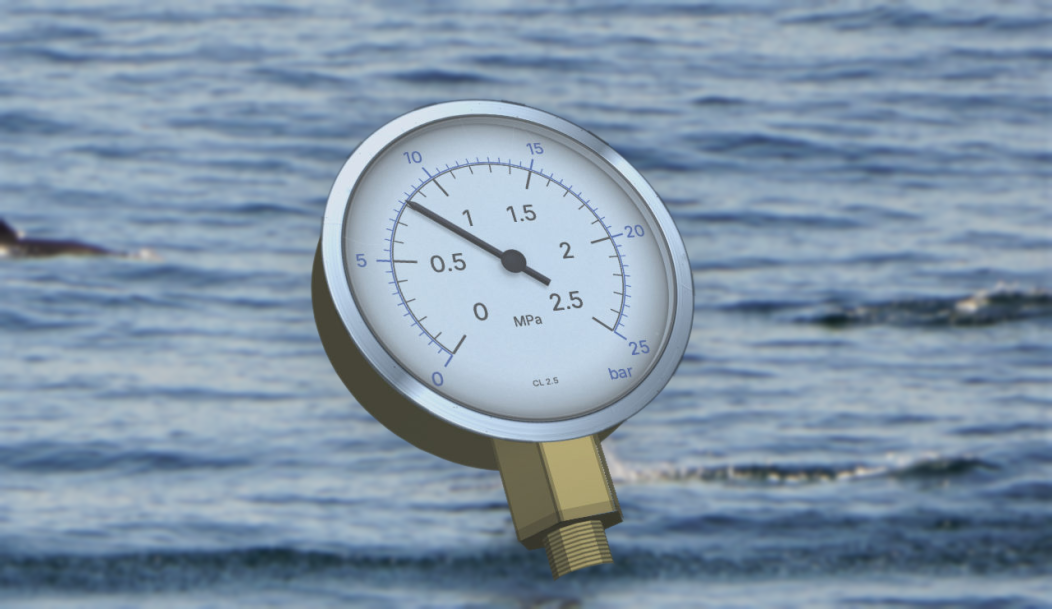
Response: 0.8 (MPa)
